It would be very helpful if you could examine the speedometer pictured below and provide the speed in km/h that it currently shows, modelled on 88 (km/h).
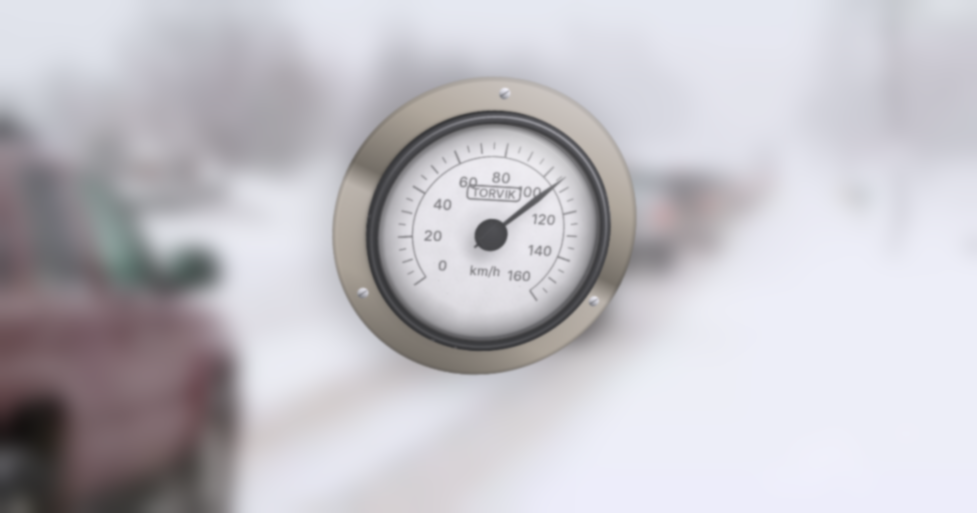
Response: 105 (km/h)
